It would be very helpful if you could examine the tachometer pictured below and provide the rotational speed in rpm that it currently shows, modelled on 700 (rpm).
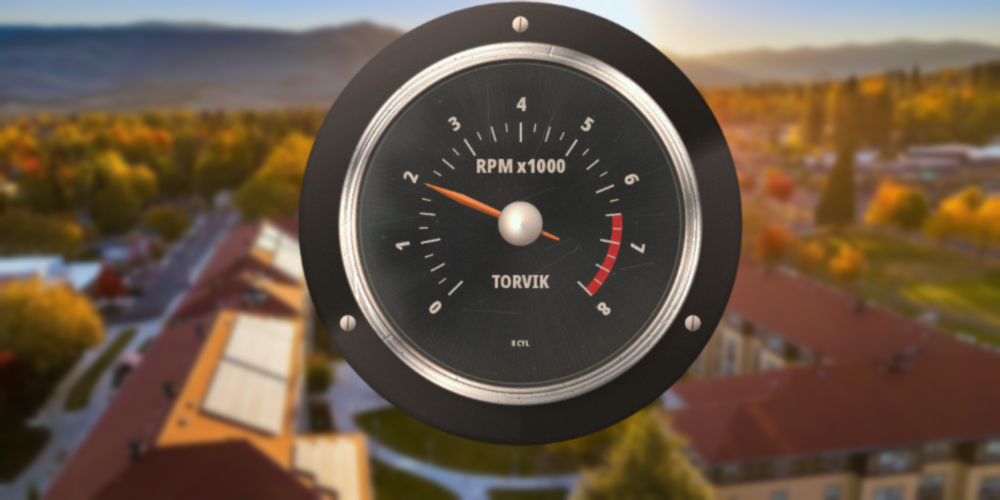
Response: 2000 (rpm)
